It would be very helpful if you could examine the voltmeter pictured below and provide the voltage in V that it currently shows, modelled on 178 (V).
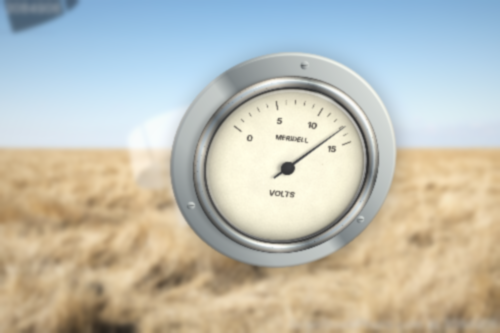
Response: 13 (V)
